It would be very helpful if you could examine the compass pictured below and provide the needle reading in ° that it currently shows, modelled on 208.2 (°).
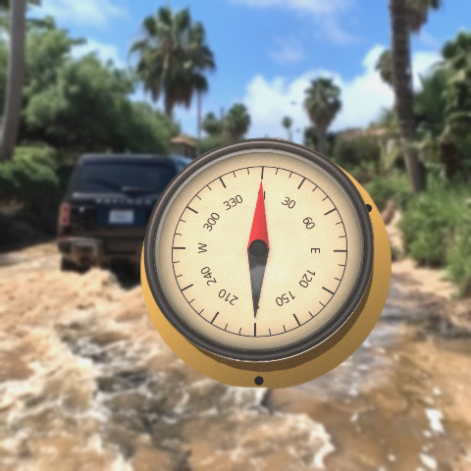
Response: 0 (°)
